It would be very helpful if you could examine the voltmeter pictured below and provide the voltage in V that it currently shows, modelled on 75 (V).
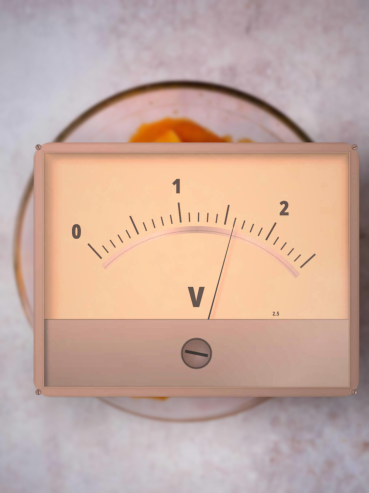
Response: 1.6 (V)
